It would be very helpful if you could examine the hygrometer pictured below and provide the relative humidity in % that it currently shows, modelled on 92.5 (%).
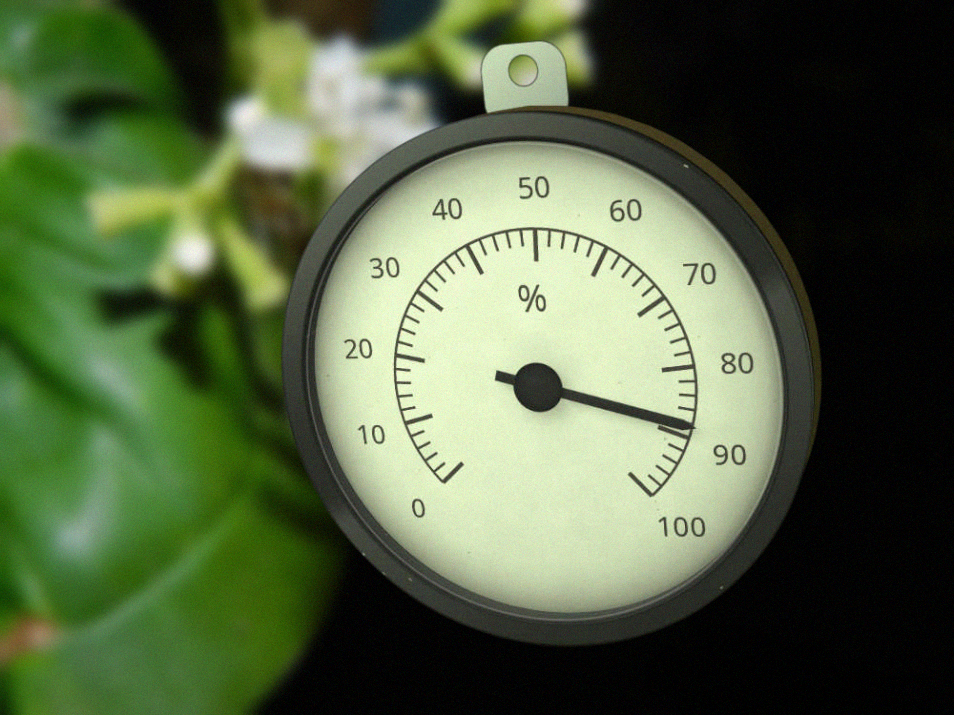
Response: 88 (%)
